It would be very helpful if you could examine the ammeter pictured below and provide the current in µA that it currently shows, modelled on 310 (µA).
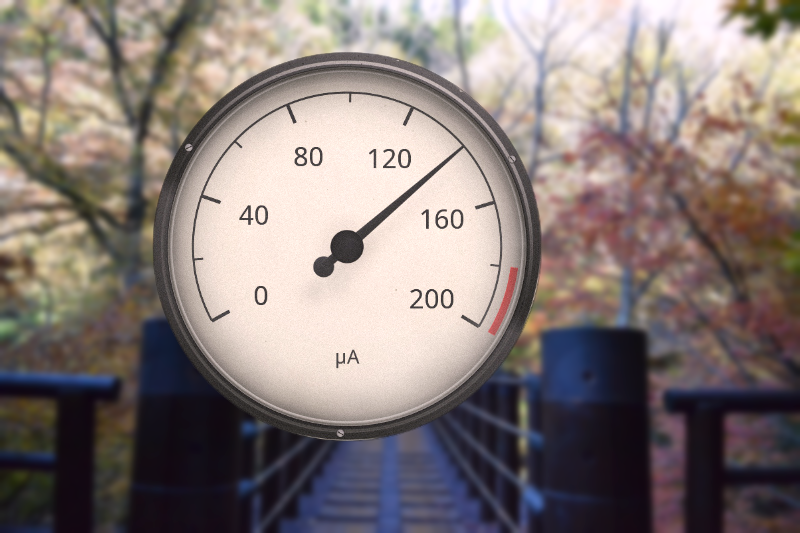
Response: 140 (µA)
